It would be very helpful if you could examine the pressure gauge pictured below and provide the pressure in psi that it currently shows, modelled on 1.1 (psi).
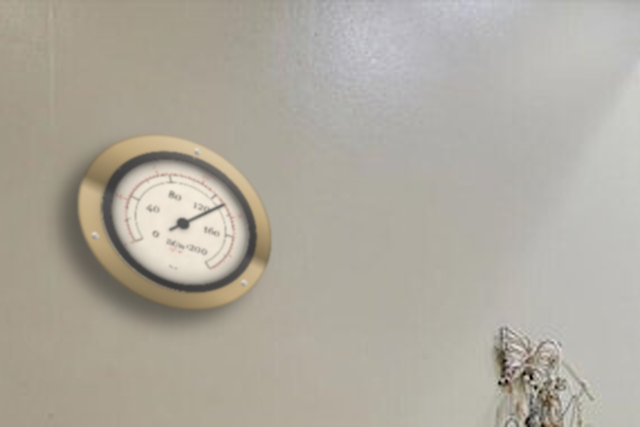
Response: 130 (psi)
